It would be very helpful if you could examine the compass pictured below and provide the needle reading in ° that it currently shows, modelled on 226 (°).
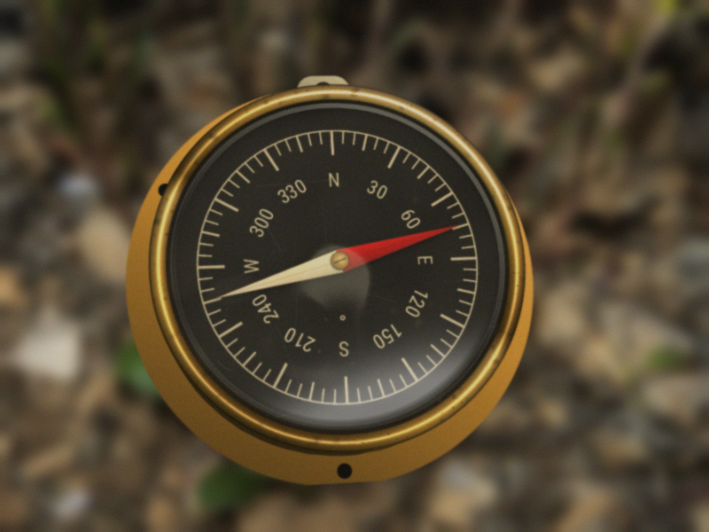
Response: 75 (°)
